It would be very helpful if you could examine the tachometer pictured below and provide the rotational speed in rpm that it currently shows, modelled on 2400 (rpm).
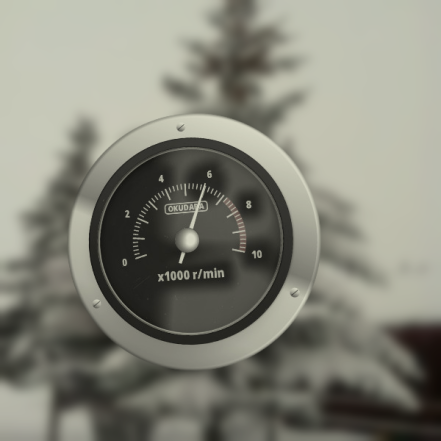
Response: 6000 (rpm)
